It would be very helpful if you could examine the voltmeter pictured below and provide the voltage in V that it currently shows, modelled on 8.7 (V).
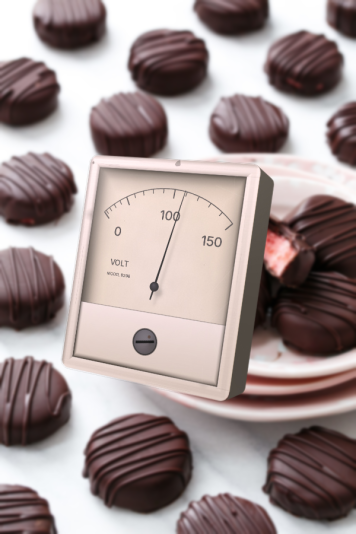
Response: 110 (V)
